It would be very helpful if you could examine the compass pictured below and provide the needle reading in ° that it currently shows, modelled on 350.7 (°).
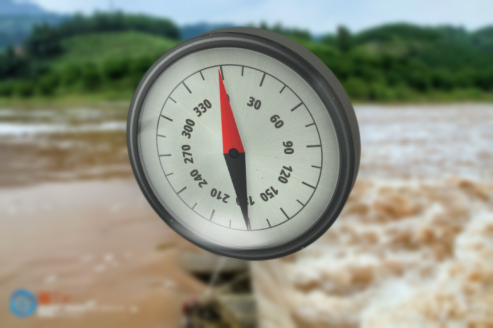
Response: 0 (°)
